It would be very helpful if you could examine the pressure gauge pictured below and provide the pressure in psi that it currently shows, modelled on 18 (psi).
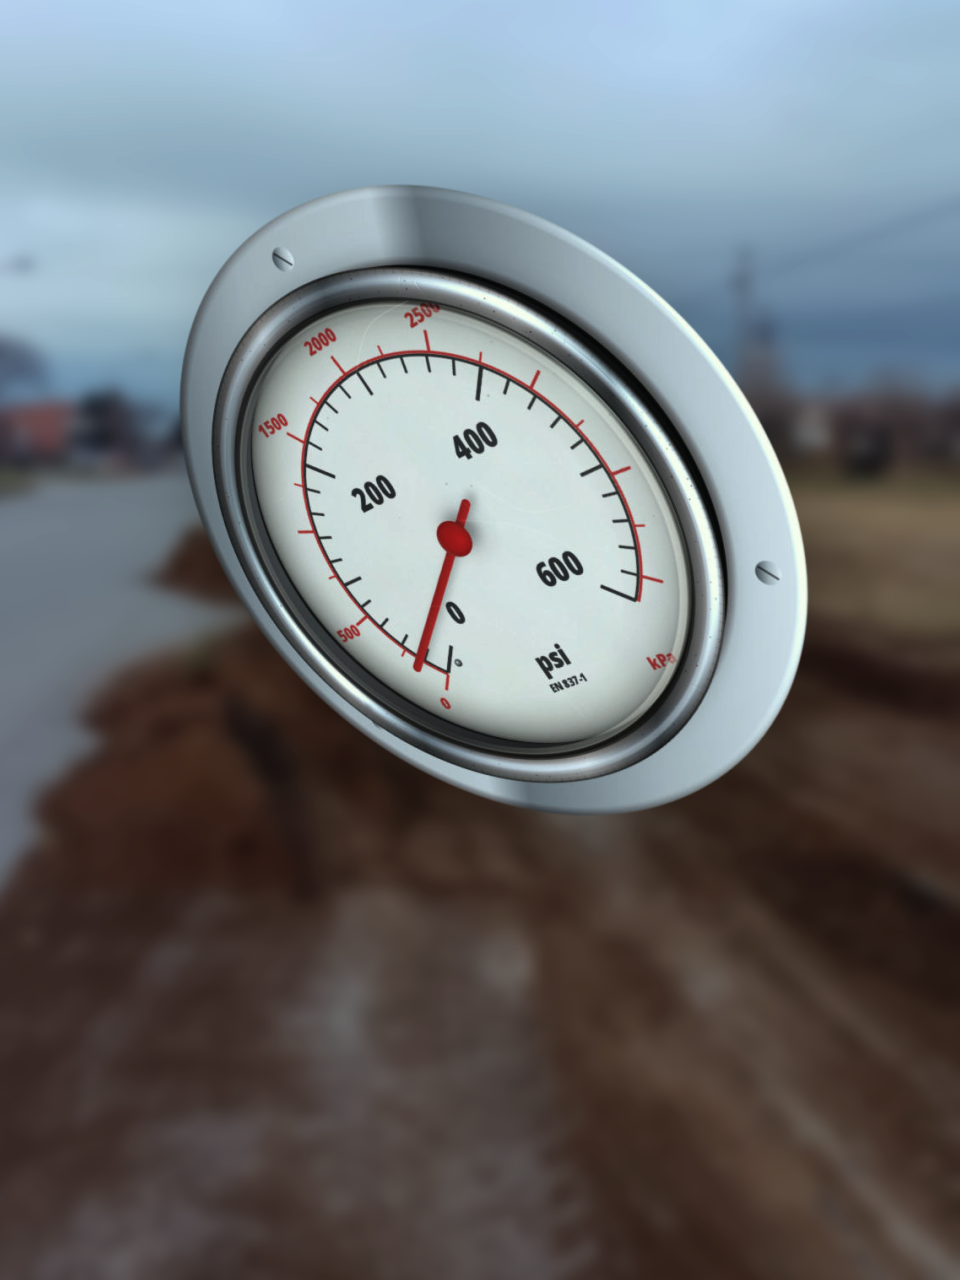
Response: 20 (psi)
